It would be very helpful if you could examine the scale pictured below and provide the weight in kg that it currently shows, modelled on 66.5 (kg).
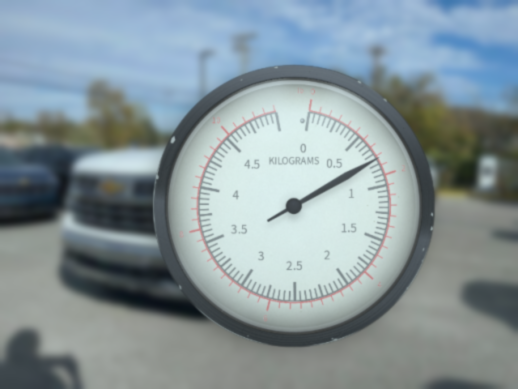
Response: 0.75 (kg)
